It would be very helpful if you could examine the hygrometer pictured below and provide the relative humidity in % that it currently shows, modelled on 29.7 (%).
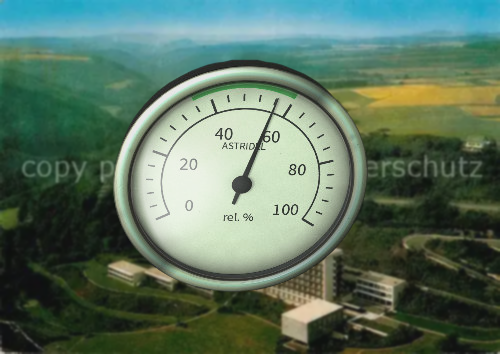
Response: 56 (%)
